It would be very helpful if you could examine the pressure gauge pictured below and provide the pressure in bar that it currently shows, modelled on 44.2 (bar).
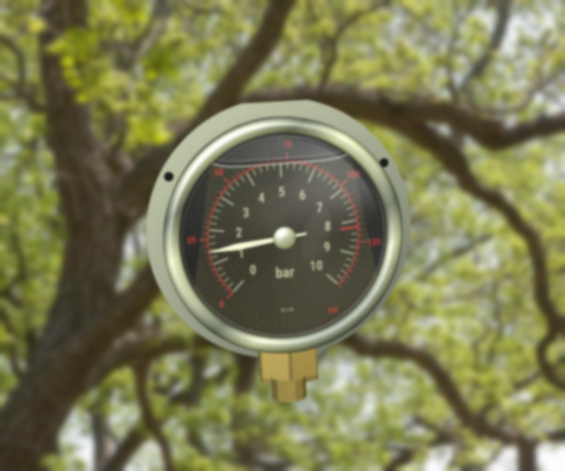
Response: 1.4 (bar)
